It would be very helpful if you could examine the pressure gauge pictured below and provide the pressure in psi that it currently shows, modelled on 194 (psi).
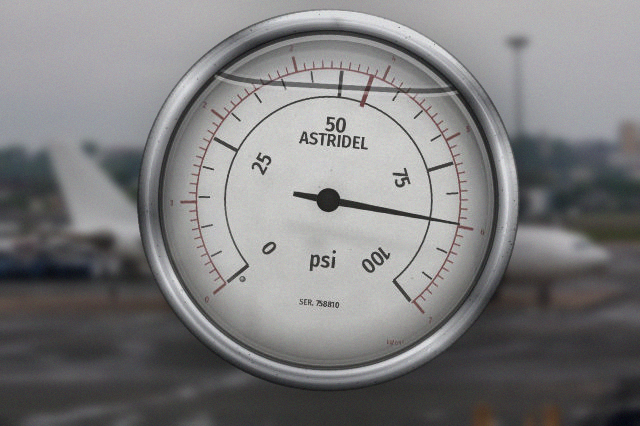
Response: 85 (psi)
